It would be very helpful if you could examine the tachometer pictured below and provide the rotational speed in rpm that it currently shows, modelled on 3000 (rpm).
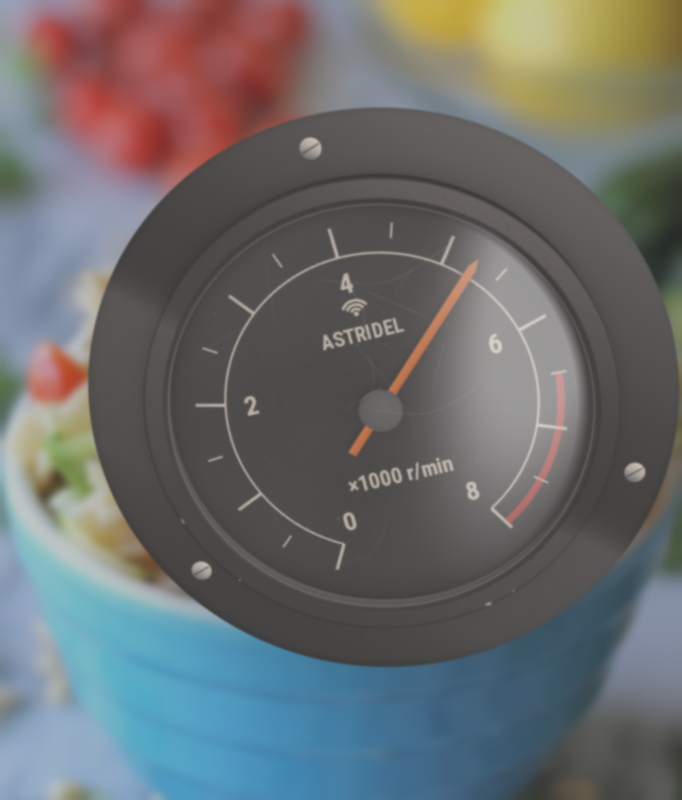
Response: 5250 (rpm)
